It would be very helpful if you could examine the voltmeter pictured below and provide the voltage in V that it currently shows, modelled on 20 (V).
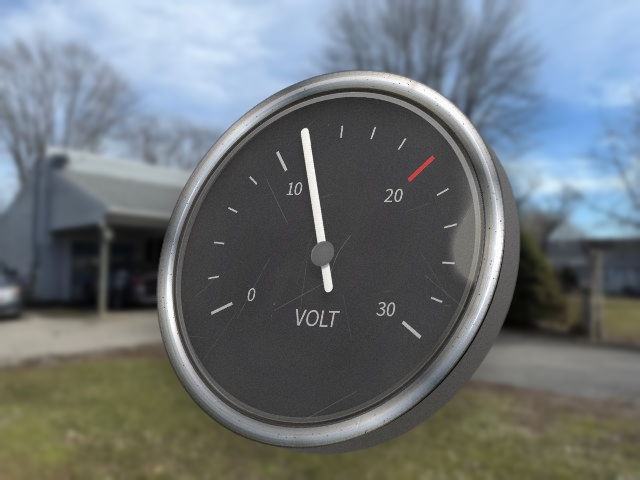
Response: 12 (V)
